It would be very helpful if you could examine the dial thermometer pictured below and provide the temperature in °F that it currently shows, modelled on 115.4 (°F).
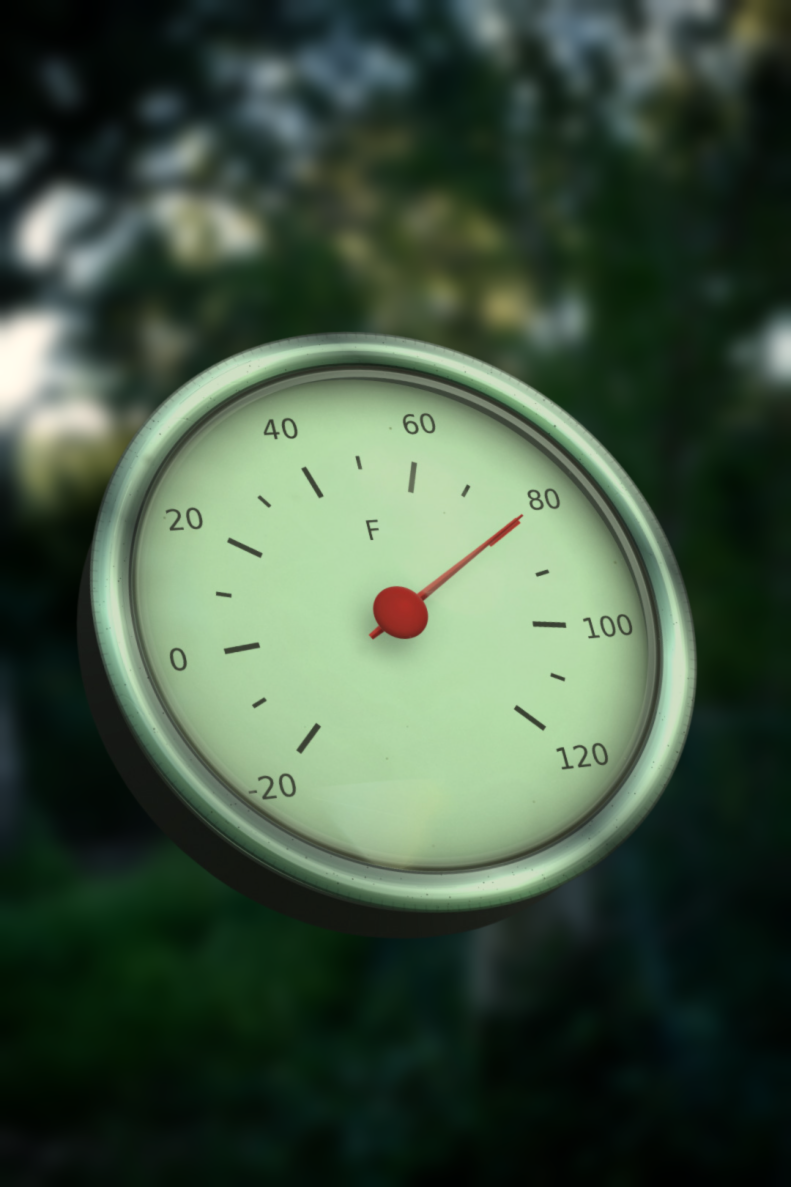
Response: 80 (°F)
